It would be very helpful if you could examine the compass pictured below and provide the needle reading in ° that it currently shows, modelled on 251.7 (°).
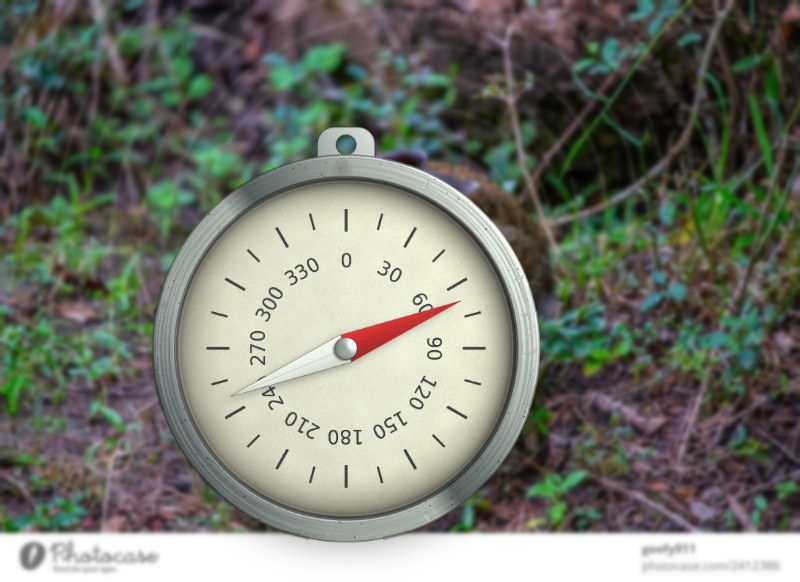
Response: 67.5 (°)
